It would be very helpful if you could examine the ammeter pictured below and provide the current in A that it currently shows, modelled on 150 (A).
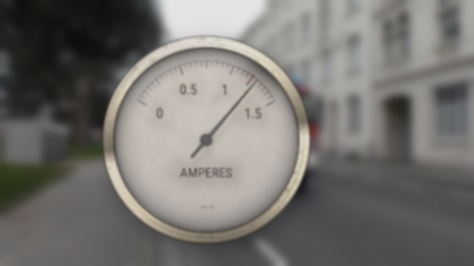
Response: 1.25 (A)
